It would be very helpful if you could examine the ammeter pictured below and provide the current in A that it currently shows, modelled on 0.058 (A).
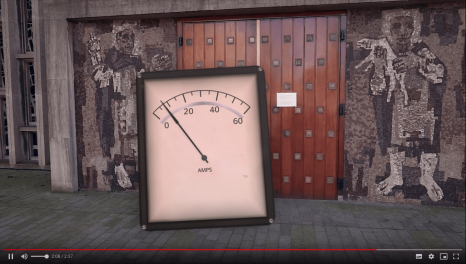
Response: 7.5 (A)
